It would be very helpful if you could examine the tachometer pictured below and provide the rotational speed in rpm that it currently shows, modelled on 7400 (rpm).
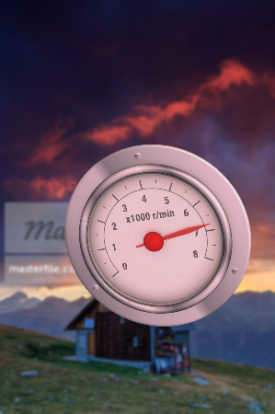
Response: 6750 (rpm)
